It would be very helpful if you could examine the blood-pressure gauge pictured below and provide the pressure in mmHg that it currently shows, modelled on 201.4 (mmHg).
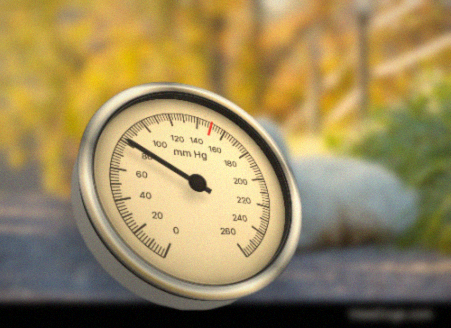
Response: 80 (mmHg)
